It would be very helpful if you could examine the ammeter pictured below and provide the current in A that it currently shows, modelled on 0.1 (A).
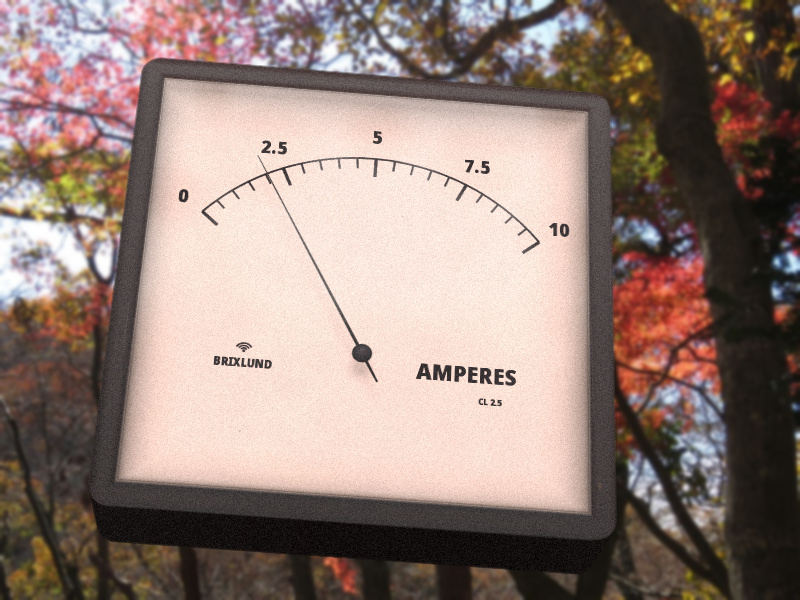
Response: 2 (A)
